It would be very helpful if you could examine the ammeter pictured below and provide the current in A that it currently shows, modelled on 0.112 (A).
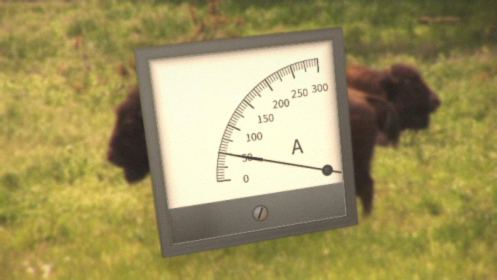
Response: 50 (A)
